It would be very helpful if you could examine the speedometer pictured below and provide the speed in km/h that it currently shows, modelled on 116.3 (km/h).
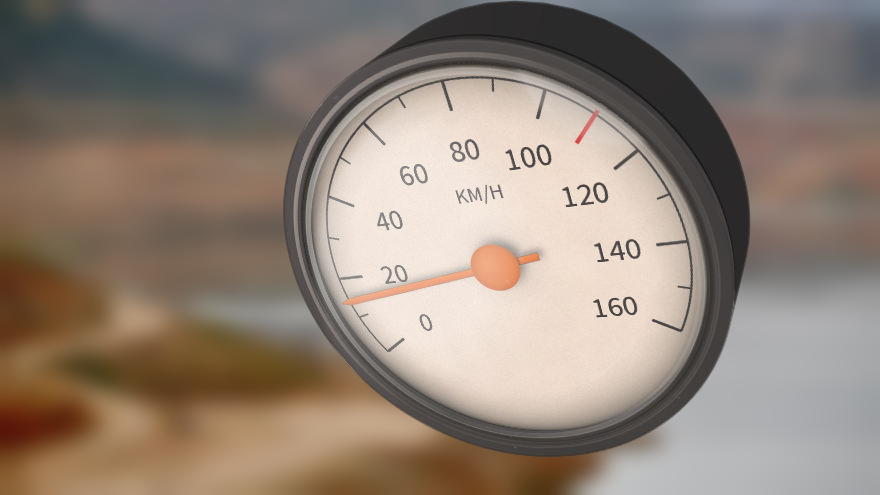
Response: 15 (km/h)
